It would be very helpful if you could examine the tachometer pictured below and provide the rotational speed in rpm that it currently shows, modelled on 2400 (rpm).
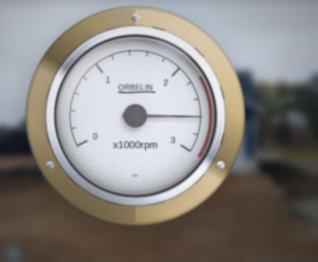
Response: 2600 (rpm)
